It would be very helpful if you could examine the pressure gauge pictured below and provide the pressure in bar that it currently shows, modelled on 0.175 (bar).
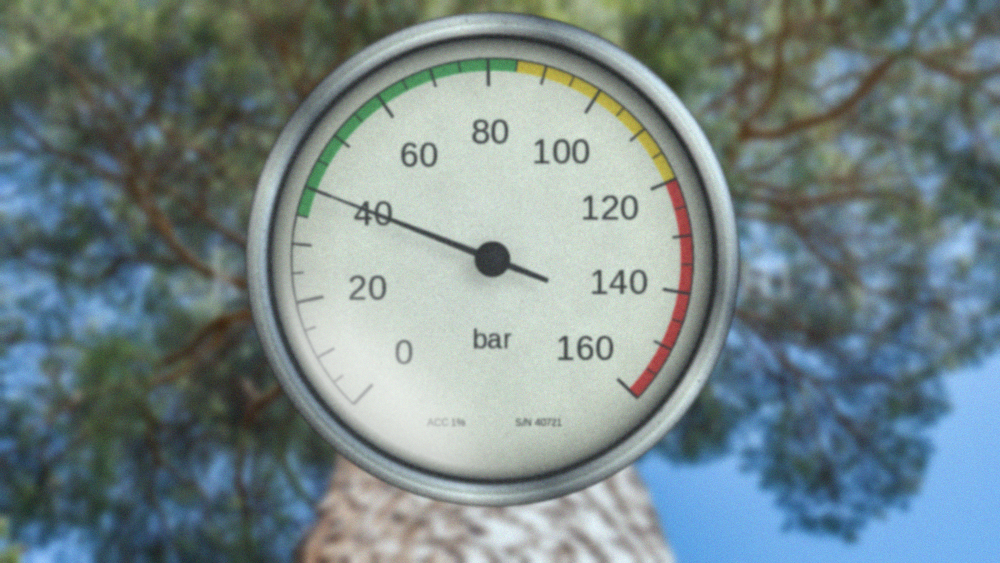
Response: 40 (bar)
